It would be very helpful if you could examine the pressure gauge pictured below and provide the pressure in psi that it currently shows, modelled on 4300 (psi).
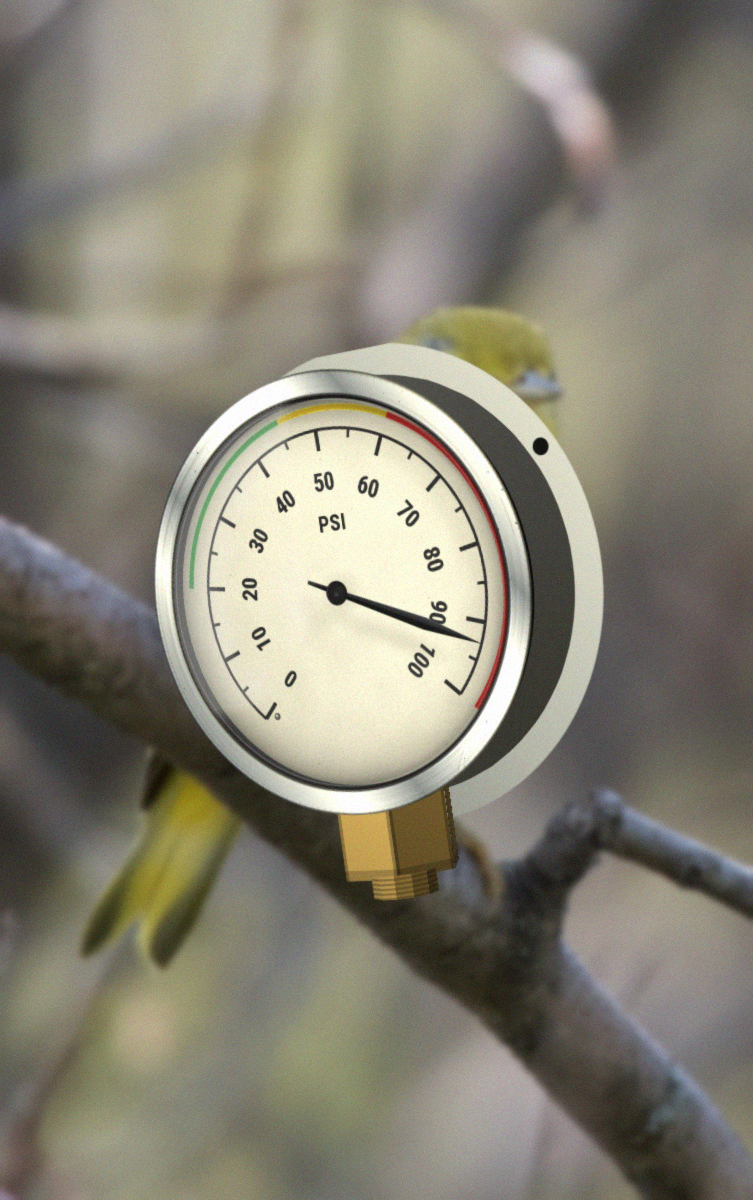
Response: 92.5 (psi)
